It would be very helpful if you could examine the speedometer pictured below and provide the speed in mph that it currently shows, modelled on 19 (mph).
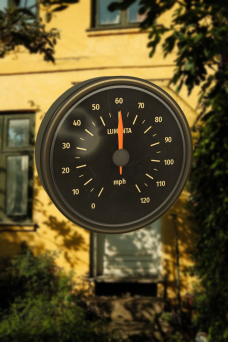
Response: 60 (mph)
